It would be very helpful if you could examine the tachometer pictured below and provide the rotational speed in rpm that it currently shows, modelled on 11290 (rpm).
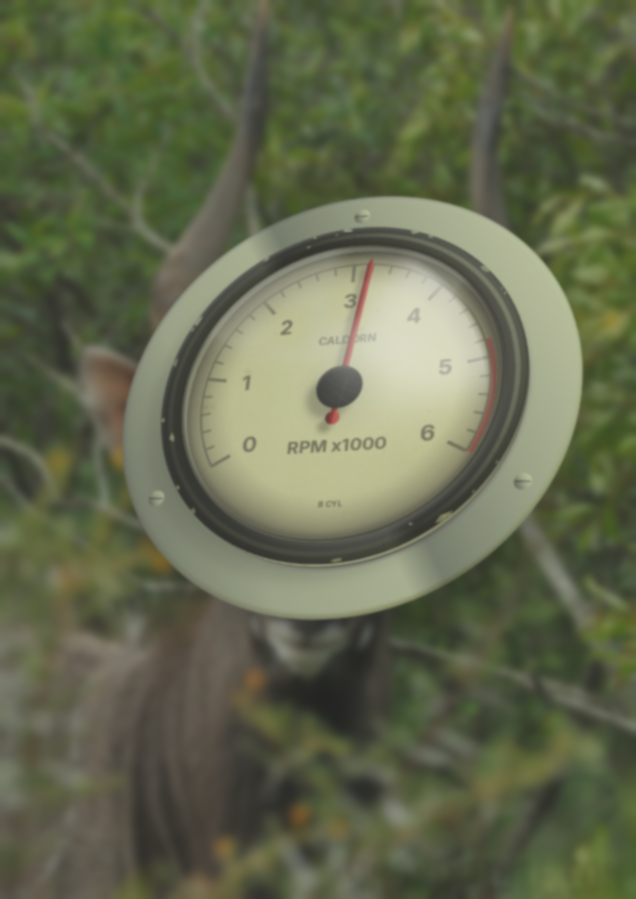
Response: 3200 (rpm)
